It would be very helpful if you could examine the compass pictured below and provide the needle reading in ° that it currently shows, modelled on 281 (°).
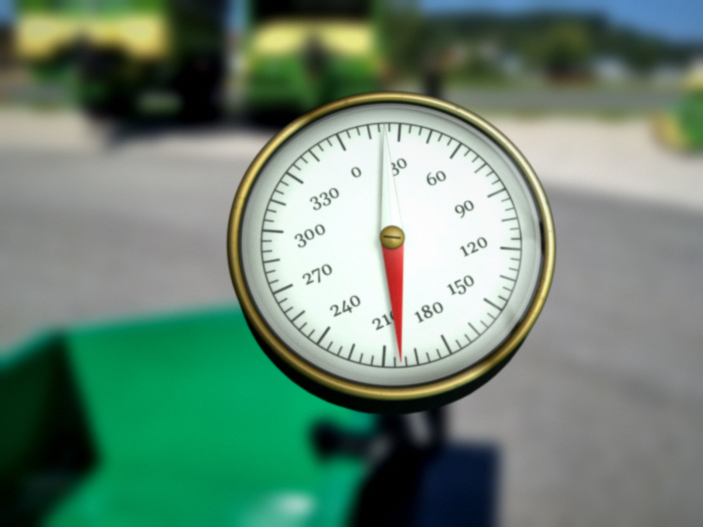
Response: 202.5 (°)
